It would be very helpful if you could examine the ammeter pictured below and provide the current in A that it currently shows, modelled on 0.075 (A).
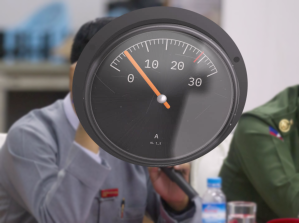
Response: 5 (A)
